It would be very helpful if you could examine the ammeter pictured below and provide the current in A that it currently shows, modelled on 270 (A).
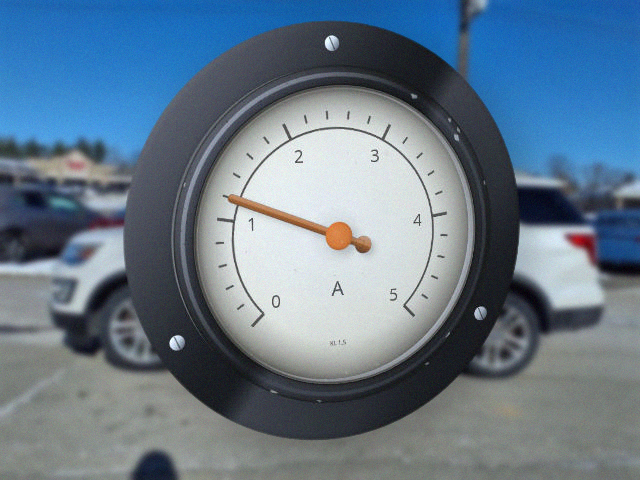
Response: 1.2 (A)
